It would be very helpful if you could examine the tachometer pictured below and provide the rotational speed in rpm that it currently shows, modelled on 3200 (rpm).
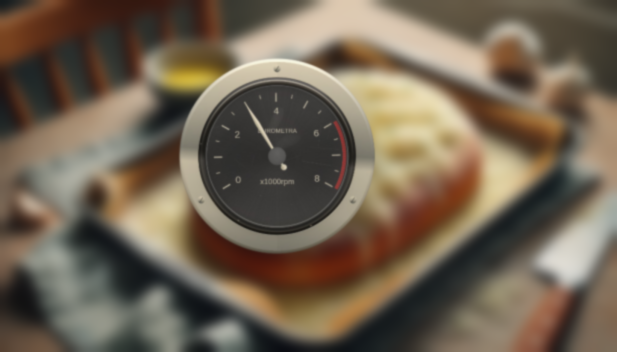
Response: 3000 (rpm)
